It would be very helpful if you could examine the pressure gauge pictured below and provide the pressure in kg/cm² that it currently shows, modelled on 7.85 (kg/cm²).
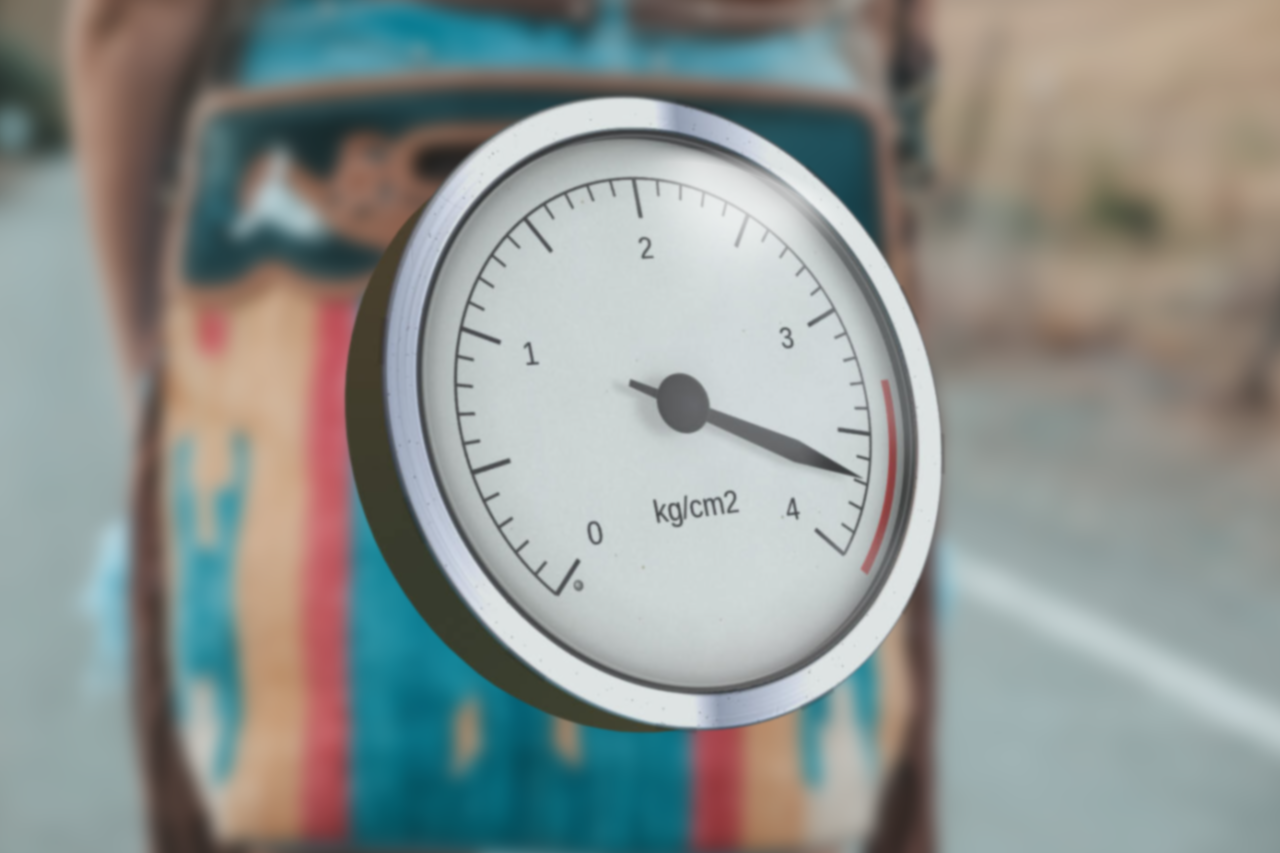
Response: 3.7 (kg/cm²)
